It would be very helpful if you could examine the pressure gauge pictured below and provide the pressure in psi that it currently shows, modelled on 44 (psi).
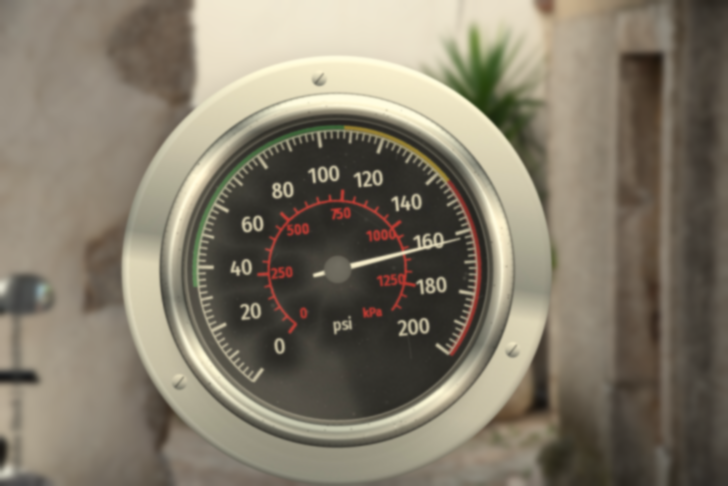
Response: 162 (psi)
